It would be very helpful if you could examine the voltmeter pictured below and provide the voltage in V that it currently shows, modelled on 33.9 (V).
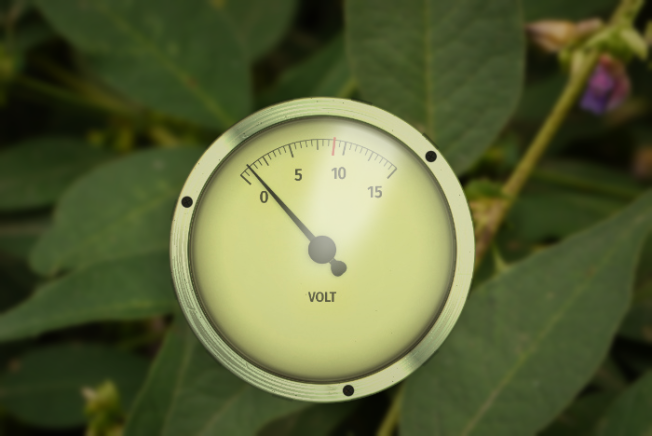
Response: 1 (V)
